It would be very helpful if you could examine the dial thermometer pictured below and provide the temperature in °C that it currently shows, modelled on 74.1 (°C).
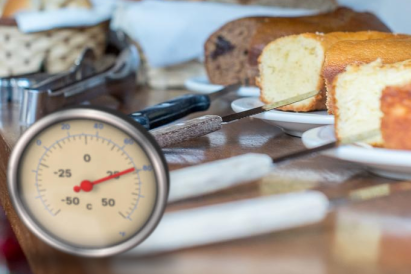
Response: 25 (°C)
